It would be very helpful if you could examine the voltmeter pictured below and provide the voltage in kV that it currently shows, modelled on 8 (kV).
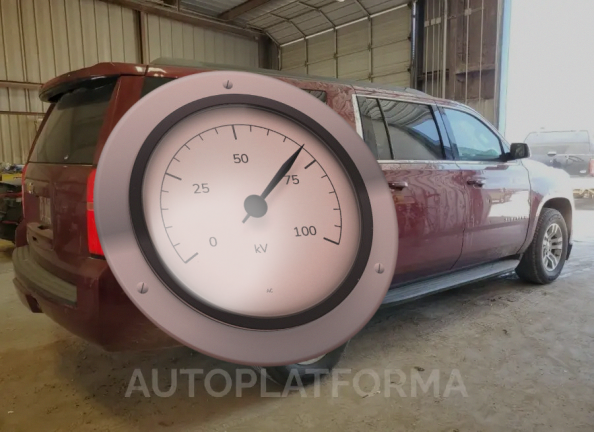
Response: 70 (kV)
